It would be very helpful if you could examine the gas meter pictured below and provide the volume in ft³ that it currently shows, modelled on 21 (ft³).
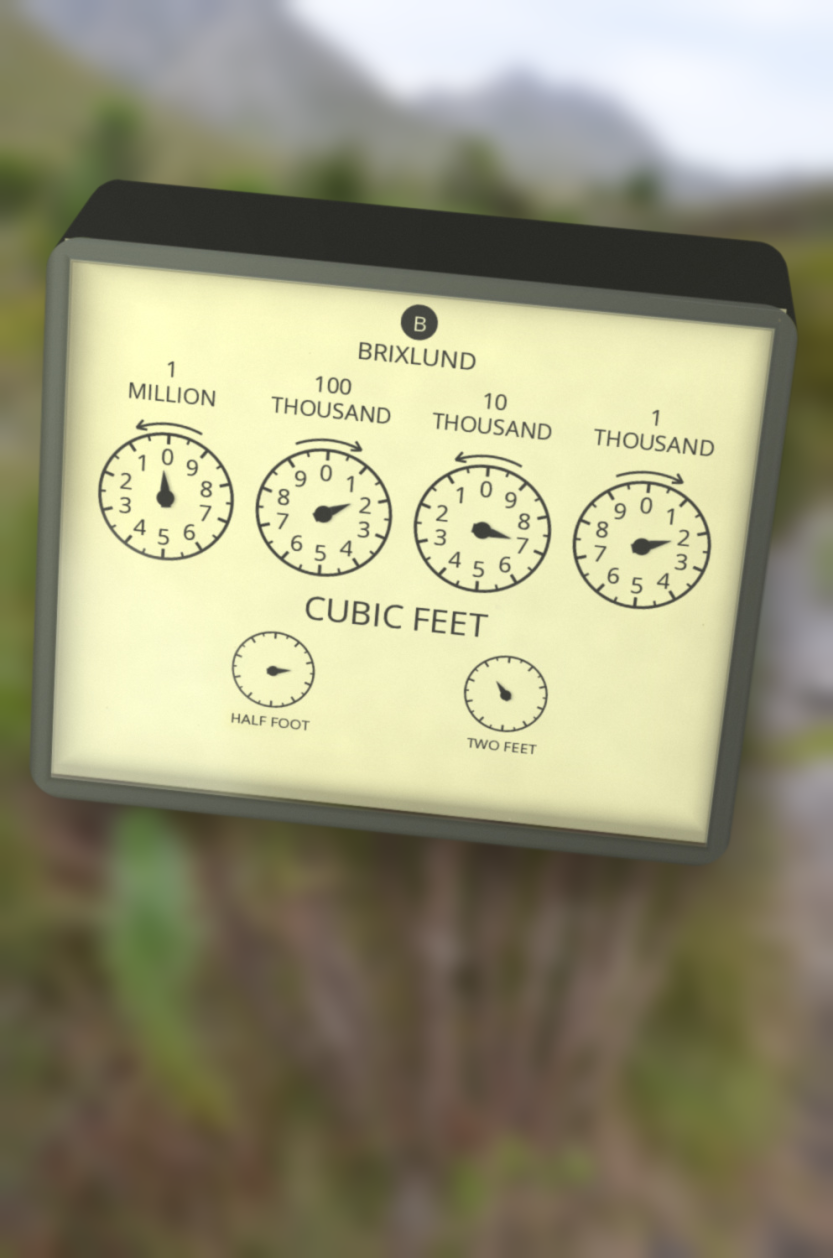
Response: 17200 (ft³)
